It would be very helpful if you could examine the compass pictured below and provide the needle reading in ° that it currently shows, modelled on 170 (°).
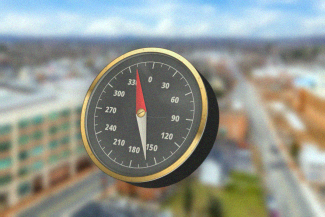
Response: 340 (°)
